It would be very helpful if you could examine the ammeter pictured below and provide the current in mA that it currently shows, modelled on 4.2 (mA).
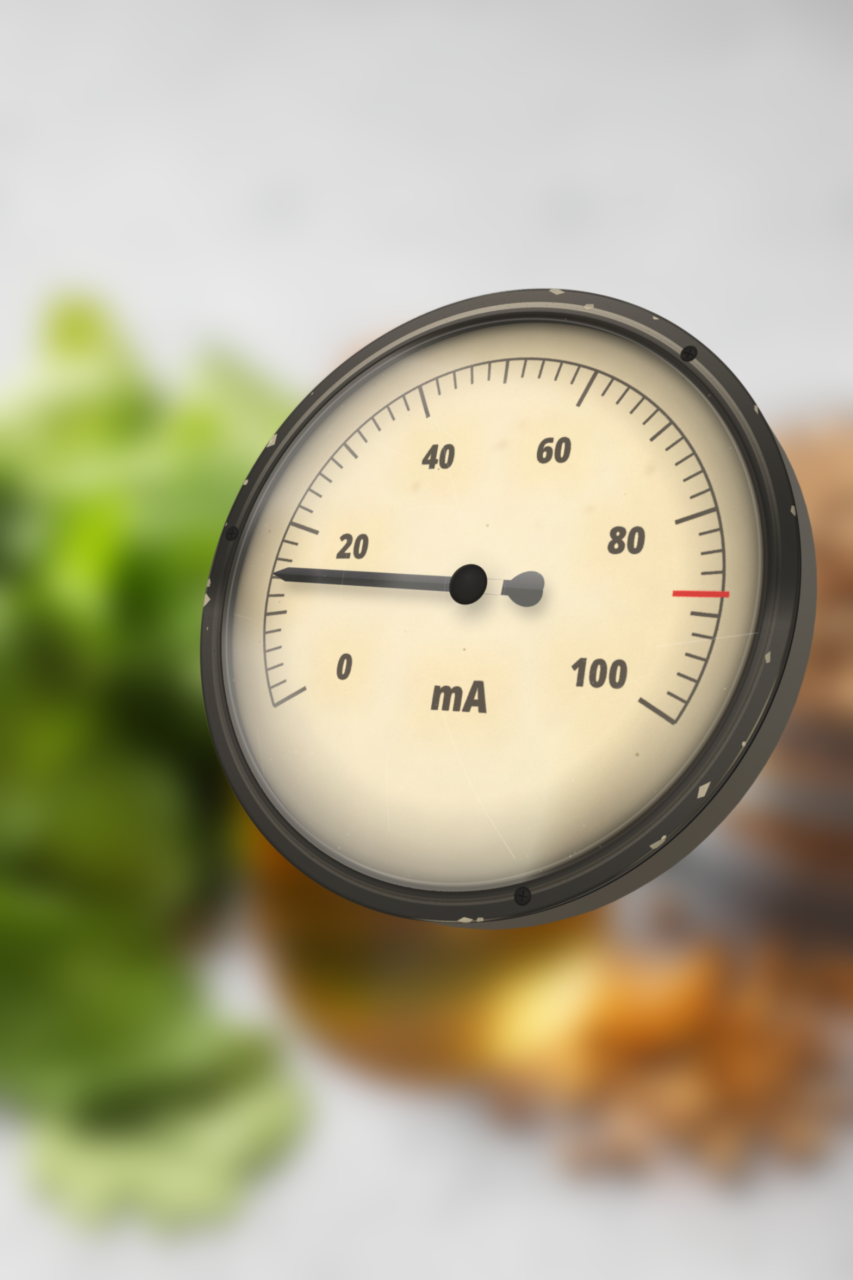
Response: 14 (mA)
